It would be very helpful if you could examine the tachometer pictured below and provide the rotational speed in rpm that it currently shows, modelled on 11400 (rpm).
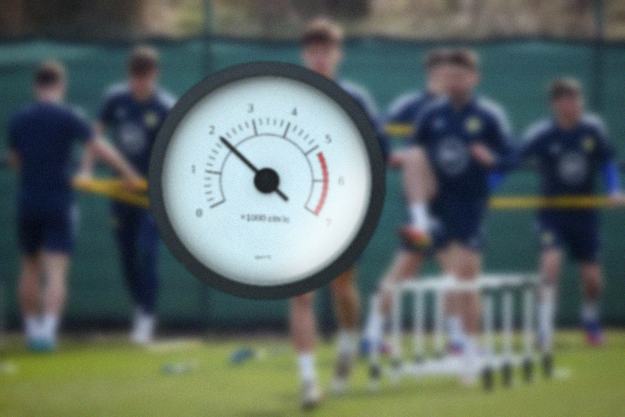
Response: 2000 (rpm)
